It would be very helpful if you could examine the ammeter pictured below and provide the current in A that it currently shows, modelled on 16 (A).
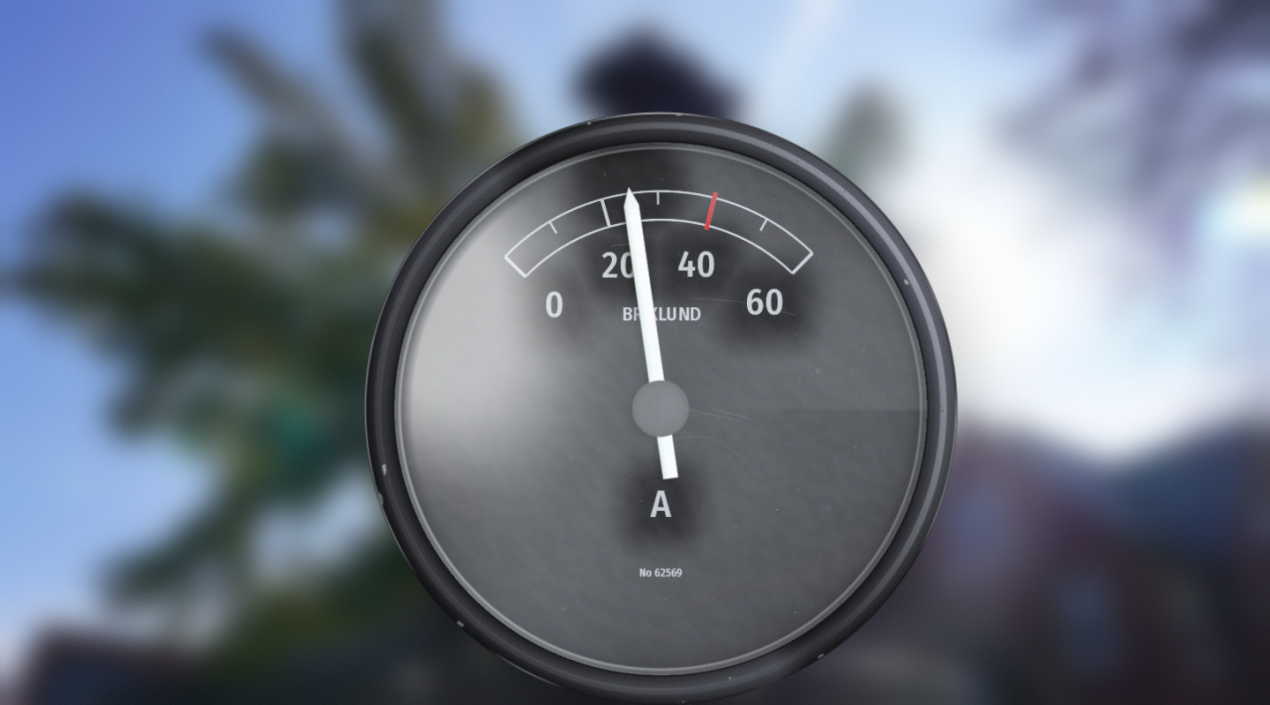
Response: 25 (A)
